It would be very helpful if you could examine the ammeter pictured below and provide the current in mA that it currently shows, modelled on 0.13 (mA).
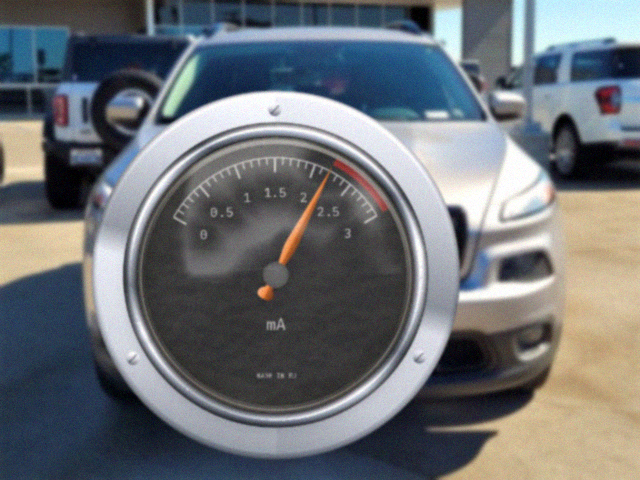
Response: 2.2 (mA)
